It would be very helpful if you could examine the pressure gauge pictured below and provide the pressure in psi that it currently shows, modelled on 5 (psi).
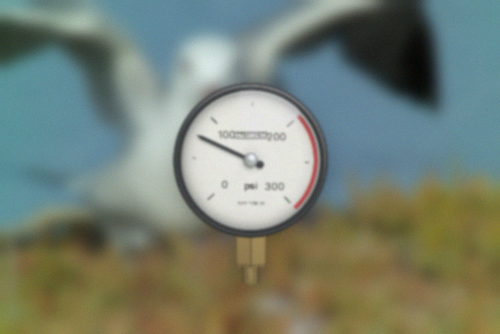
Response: 75 (psi)
